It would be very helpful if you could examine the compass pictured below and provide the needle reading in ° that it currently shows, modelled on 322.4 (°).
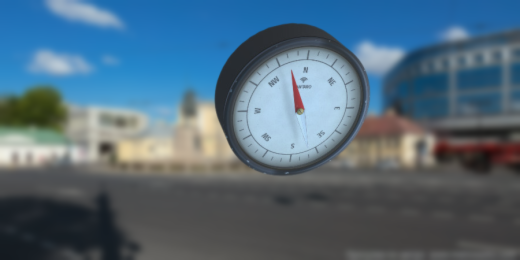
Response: 340 (°)
